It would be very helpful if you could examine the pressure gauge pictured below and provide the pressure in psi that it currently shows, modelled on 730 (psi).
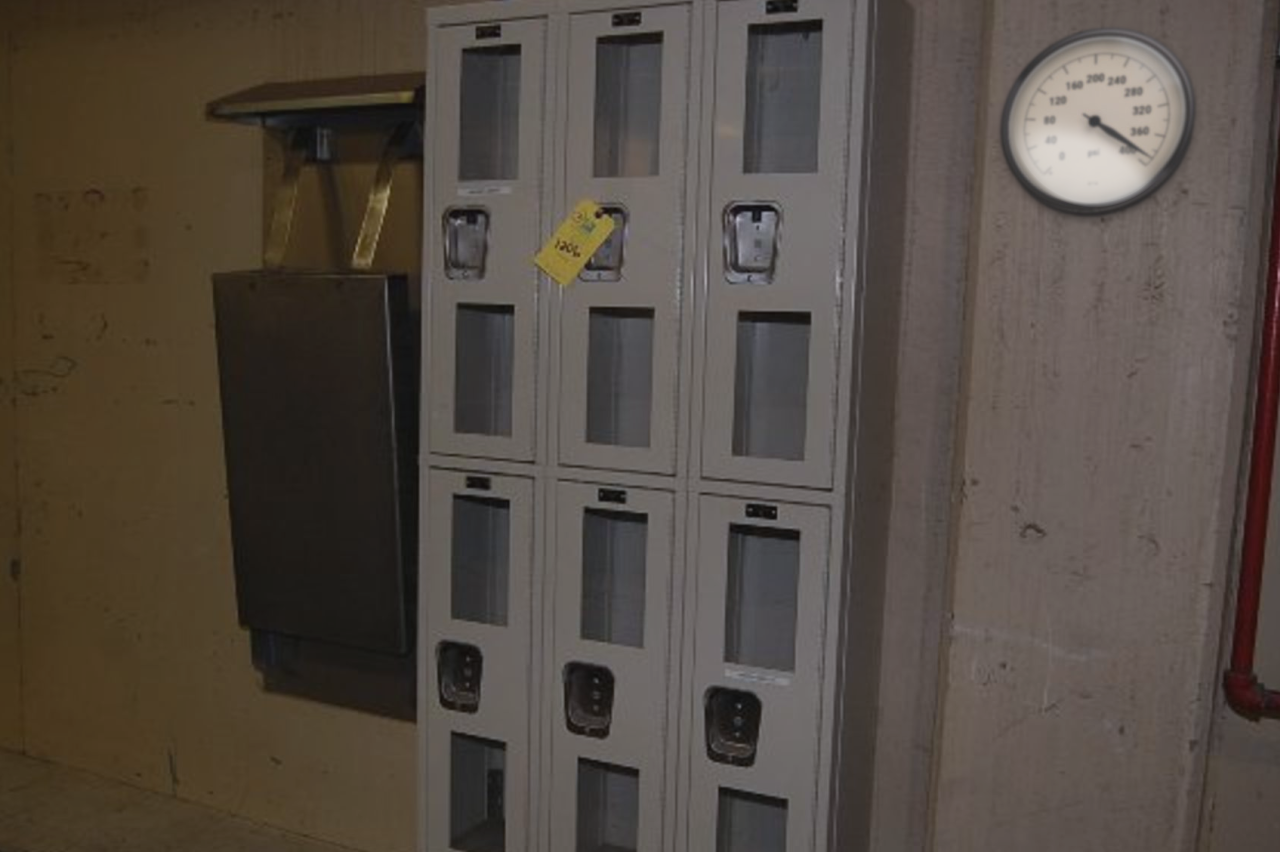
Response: 390 (psi)
